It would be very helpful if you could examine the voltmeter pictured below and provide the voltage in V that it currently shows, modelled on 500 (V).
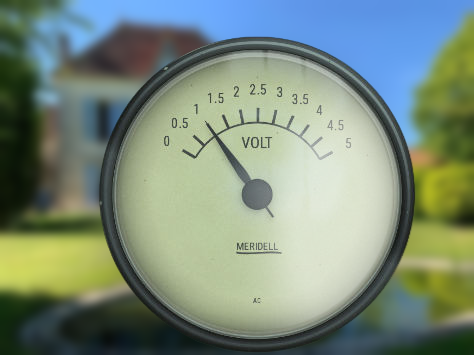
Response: 1 (V)
